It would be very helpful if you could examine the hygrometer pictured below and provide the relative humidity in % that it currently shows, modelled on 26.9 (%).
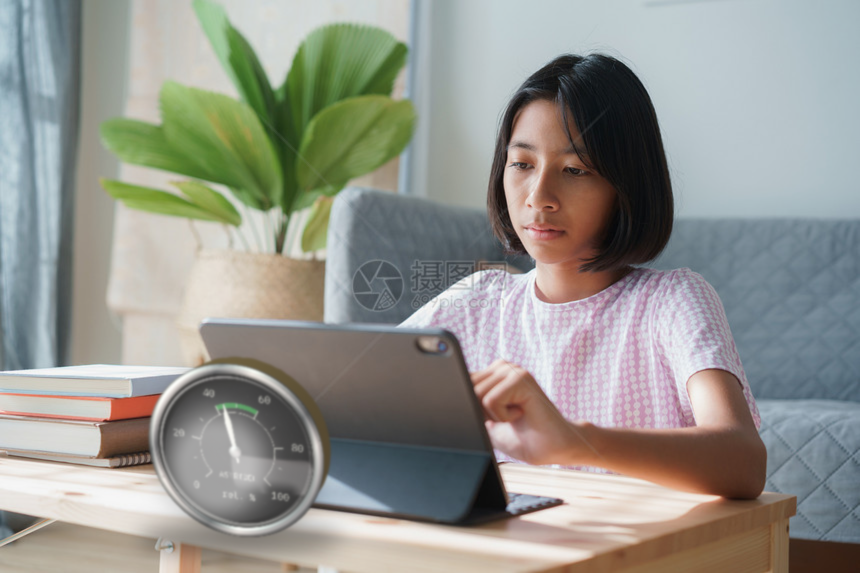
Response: 45 (%)
